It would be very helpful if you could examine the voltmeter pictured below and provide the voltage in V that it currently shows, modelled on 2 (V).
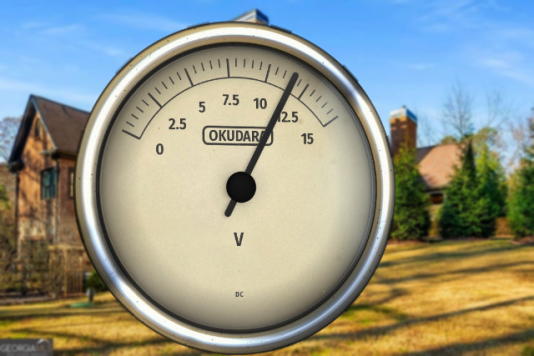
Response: 11.5 (V)
